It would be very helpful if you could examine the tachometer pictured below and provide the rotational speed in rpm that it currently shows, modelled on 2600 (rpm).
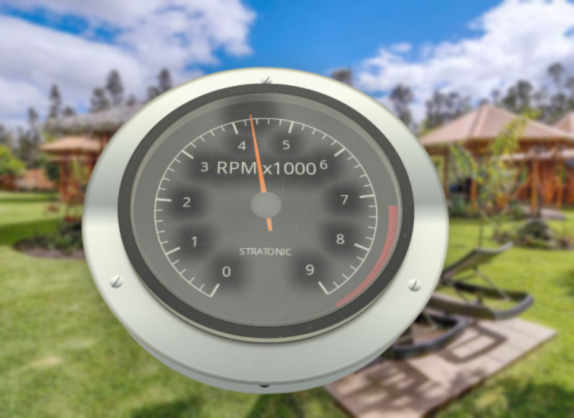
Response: 4300 (rpm)
